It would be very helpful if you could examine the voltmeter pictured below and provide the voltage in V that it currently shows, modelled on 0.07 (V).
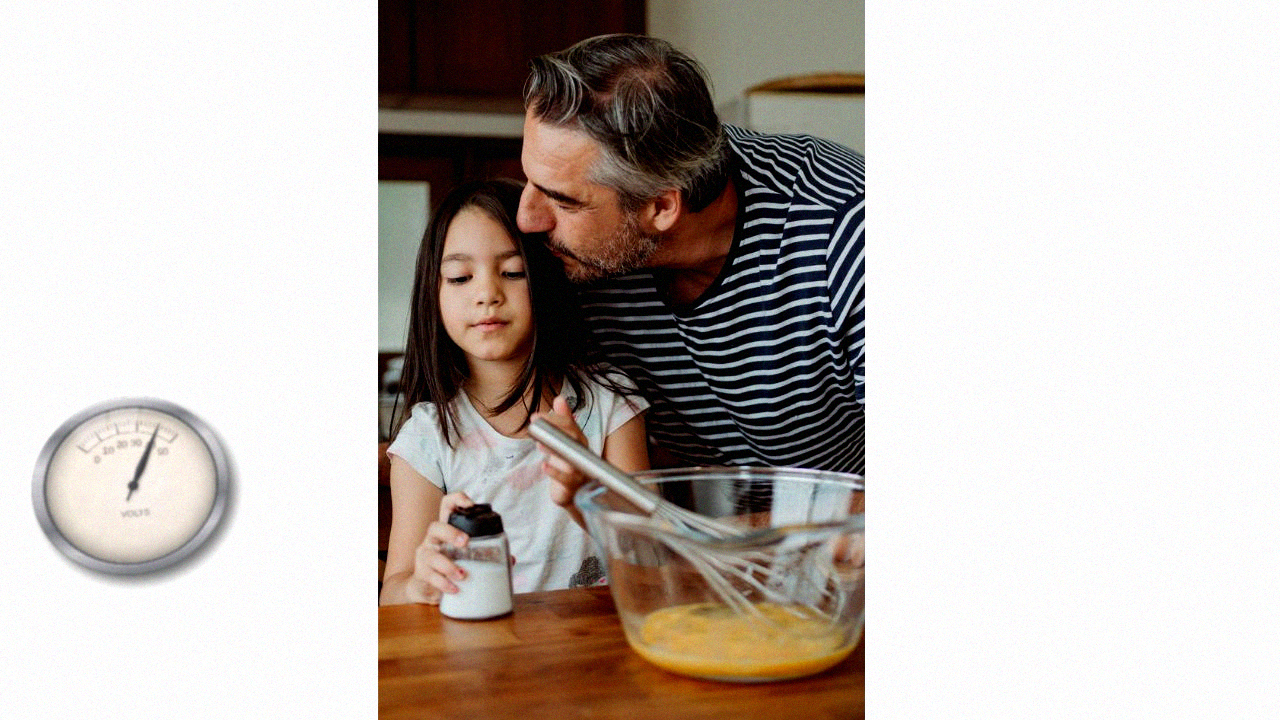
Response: 40 (V)
